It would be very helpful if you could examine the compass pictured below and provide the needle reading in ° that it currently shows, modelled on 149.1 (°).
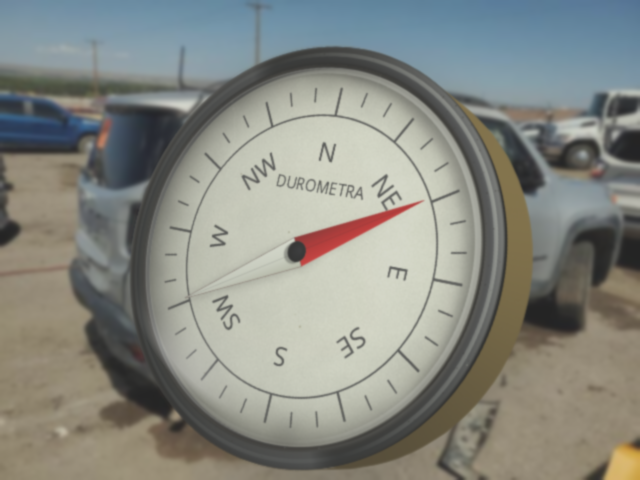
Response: 60 (°)
